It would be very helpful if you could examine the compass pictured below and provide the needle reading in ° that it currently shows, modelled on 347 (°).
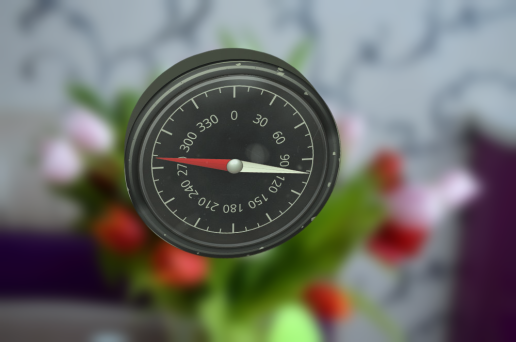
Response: 280 (°)
